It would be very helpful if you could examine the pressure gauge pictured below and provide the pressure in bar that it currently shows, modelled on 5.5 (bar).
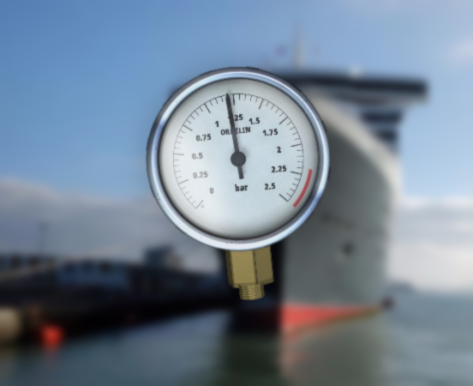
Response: 1.2 (bar)
